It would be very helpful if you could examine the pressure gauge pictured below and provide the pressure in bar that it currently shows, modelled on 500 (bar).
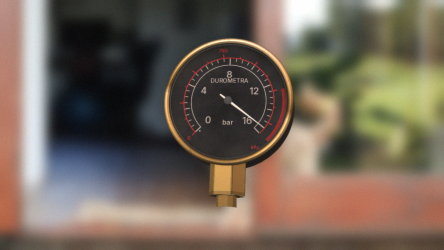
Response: 15.5 (bar)
